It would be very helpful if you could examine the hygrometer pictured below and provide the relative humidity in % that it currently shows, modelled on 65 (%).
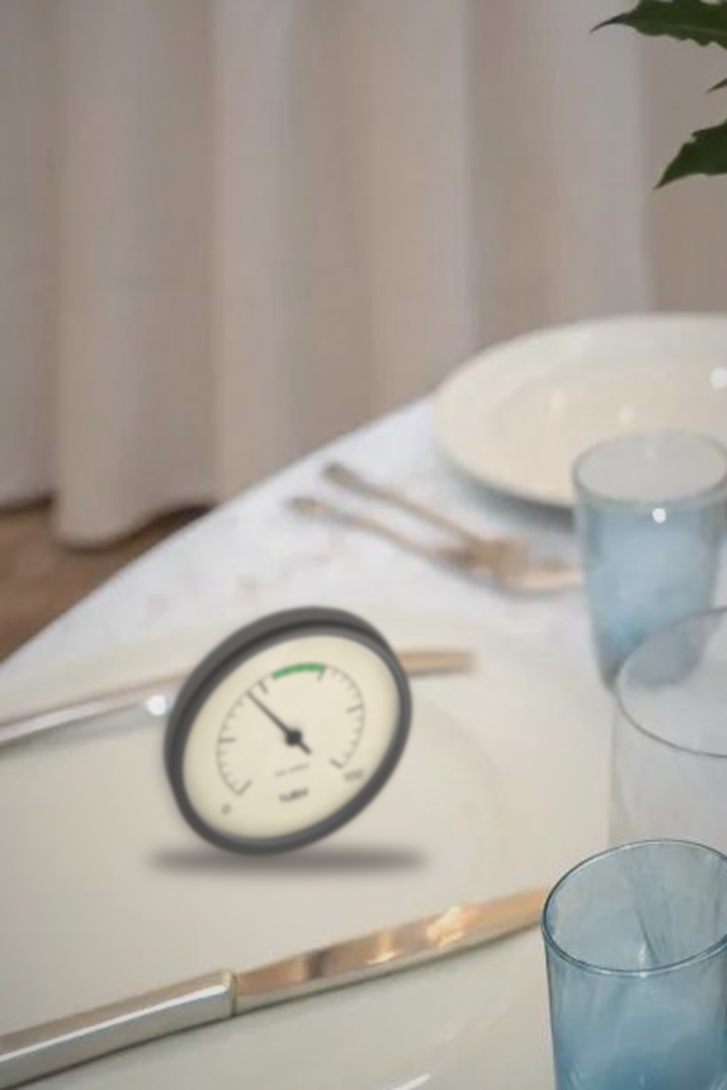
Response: 36 (%)
